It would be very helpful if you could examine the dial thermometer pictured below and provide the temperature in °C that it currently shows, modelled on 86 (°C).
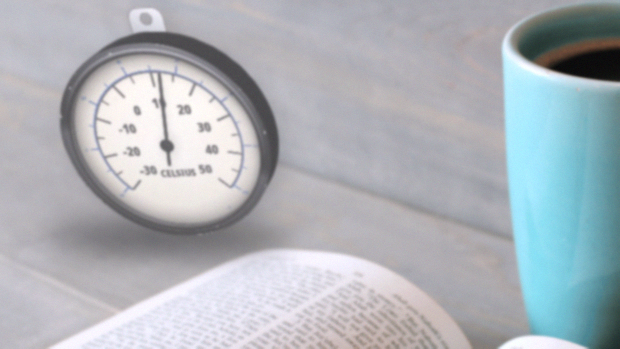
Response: 12.5 (°C)
